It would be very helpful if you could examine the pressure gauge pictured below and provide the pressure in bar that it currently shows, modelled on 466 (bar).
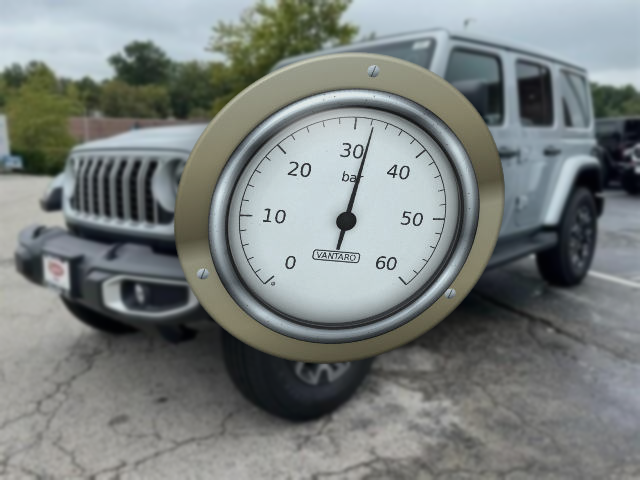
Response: 32 (bar)
